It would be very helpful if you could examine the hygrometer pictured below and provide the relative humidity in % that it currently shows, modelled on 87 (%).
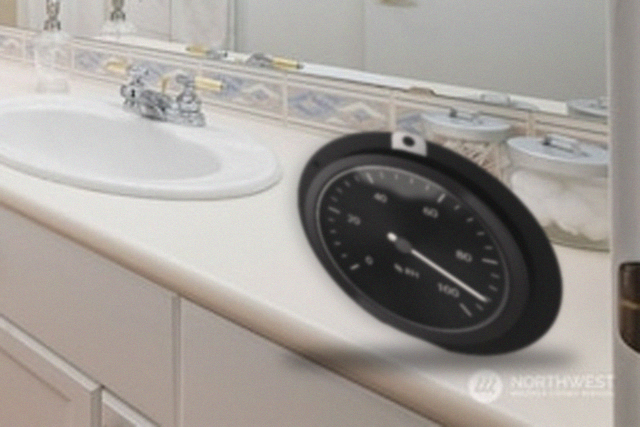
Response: 92 (%)
